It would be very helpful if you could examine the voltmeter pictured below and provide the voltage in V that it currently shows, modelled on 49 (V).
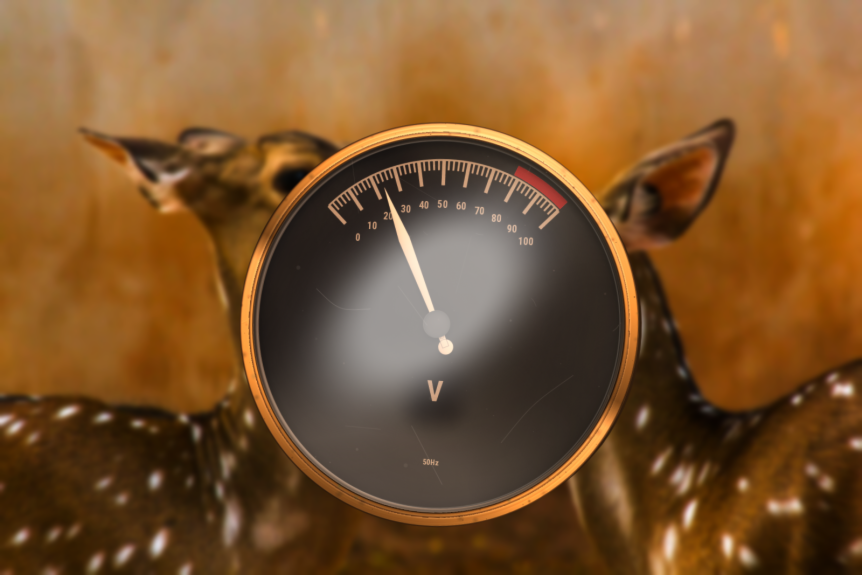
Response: 24 (V)
